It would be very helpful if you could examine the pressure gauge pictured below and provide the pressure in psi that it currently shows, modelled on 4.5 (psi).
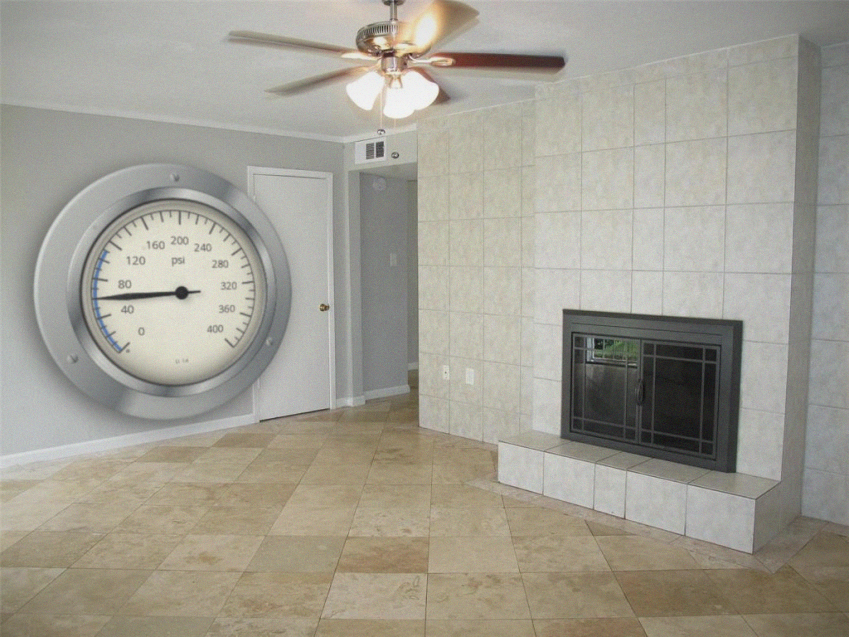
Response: 60 (psi)
